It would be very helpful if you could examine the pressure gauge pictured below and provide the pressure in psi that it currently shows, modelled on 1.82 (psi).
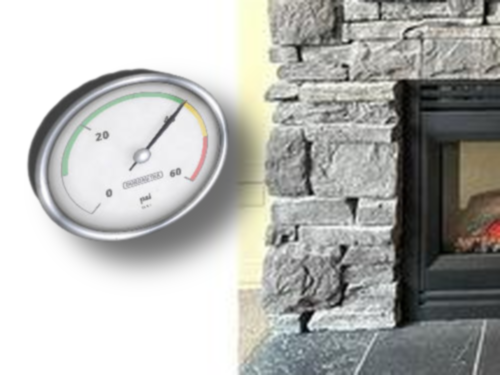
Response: 40 (psi)
